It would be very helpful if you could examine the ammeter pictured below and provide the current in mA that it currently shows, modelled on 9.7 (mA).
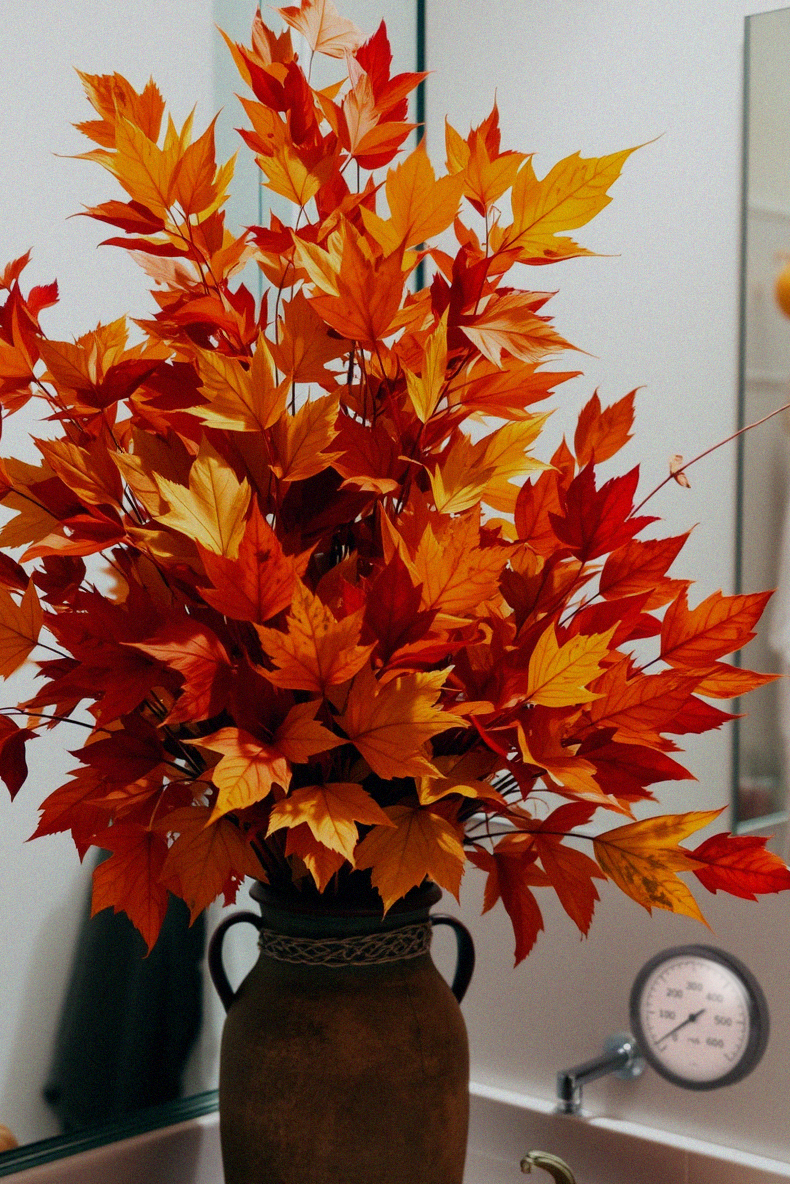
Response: 20 (mA)
